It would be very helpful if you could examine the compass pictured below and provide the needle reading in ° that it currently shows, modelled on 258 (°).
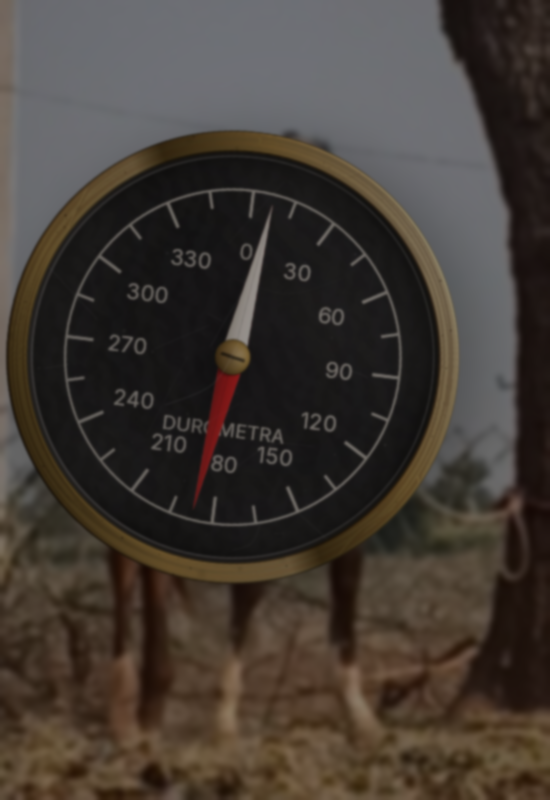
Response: 187.5 (°)
